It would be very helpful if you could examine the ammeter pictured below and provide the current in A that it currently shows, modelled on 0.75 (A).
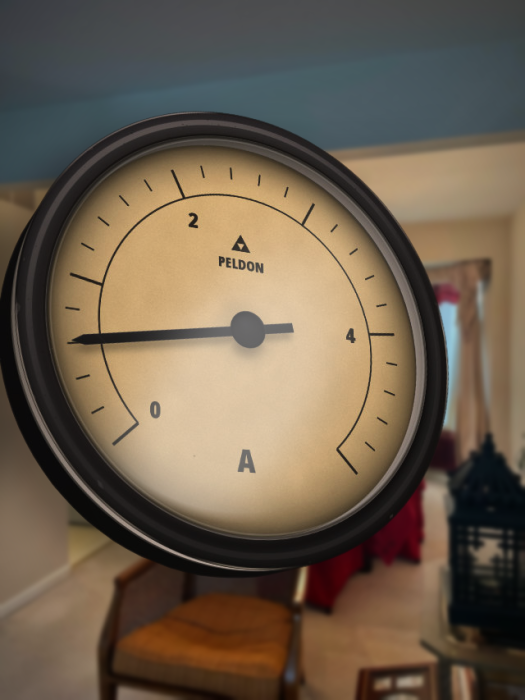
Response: 0.6 (A)
